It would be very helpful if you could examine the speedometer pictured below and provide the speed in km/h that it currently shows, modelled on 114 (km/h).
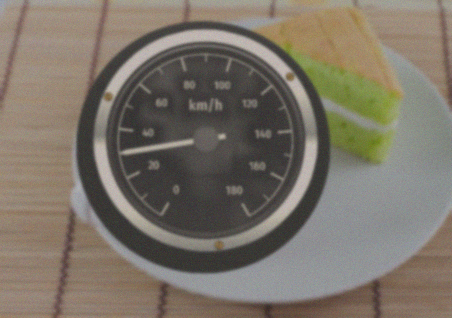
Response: 30 (km/h)
